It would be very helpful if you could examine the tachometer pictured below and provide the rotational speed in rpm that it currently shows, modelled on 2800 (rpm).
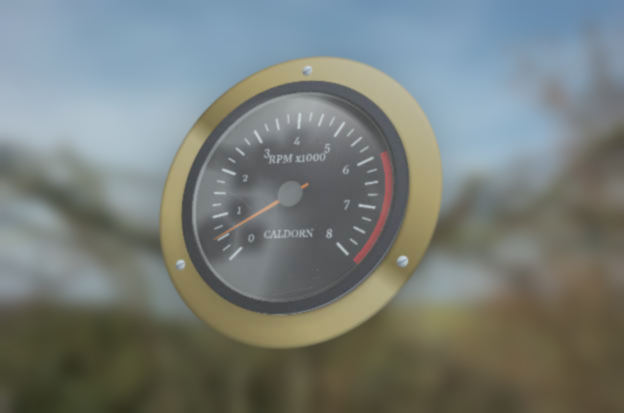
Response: 500 (rpm)
